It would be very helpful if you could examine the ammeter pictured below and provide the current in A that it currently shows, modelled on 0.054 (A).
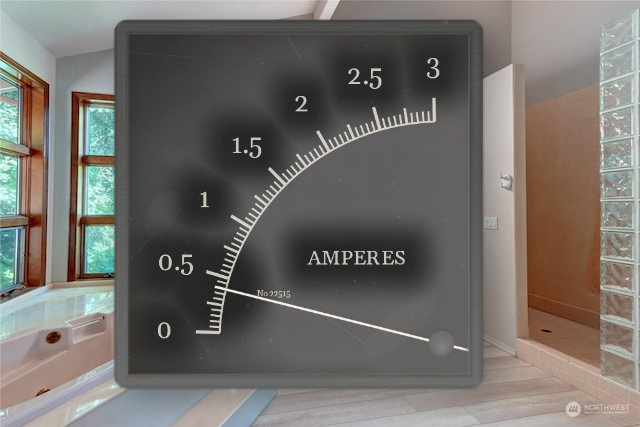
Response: 0.4 (A)
